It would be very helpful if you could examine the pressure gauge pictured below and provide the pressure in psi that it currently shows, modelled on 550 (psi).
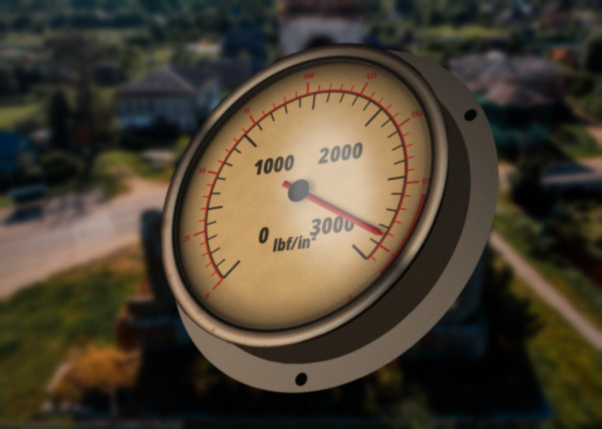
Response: 2850 (psi)
